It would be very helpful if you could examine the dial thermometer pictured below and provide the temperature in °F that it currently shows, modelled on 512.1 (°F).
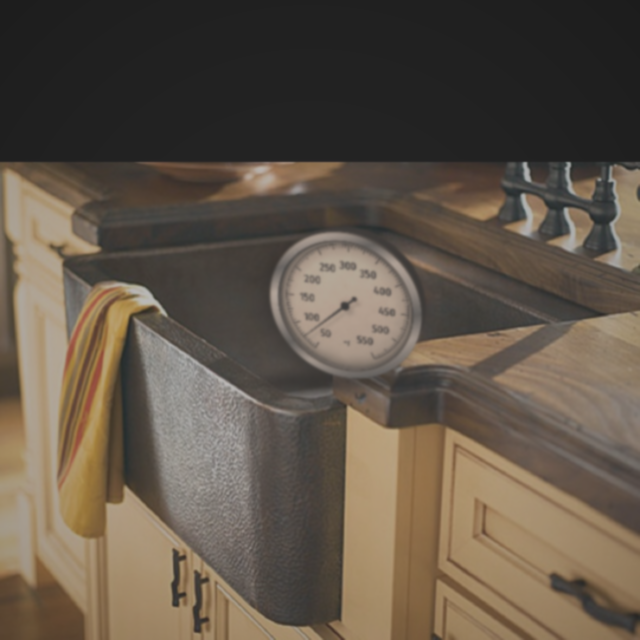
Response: 75 (°F)
